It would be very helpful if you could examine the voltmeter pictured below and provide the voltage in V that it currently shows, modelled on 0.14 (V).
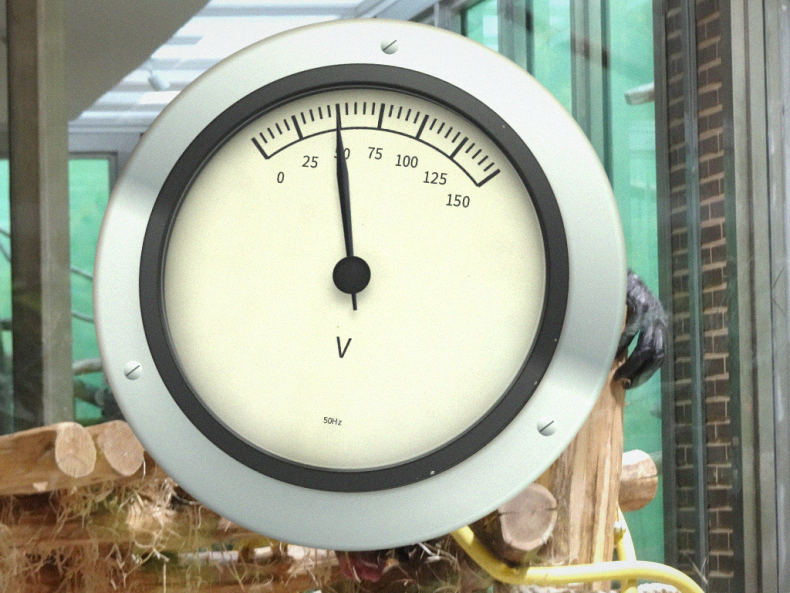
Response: 50 (V)
